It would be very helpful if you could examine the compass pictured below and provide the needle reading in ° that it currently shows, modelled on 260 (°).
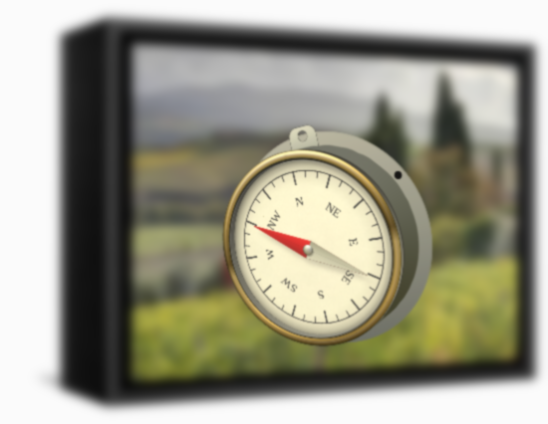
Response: 300 (°)
